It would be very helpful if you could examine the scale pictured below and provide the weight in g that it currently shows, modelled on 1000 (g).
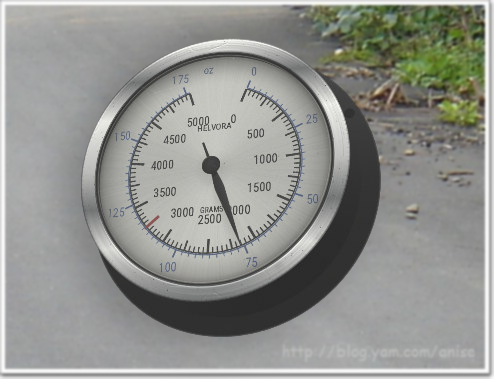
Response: 2150 (g)
